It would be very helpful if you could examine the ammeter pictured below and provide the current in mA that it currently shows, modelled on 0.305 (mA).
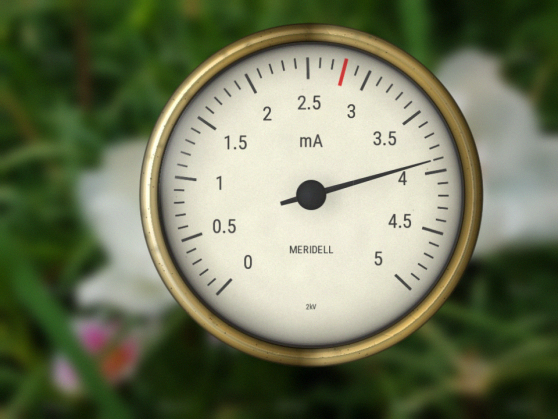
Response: 3.9 (mA)
